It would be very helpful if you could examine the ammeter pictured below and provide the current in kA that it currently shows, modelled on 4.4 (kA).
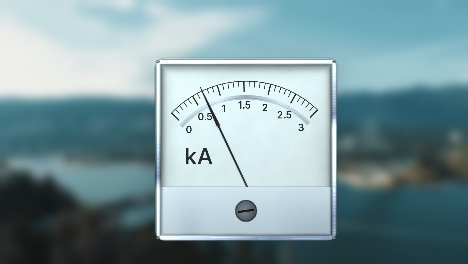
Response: 0.7 (kA)
